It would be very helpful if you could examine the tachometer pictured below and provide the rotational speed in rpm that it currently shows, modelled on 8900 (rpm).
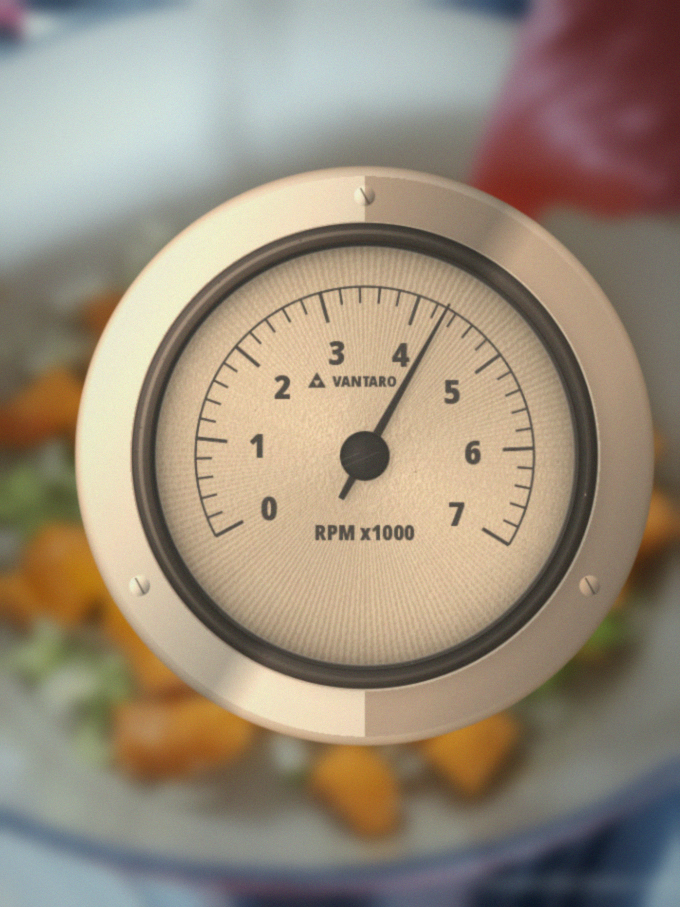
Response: 4300 (rpm)
